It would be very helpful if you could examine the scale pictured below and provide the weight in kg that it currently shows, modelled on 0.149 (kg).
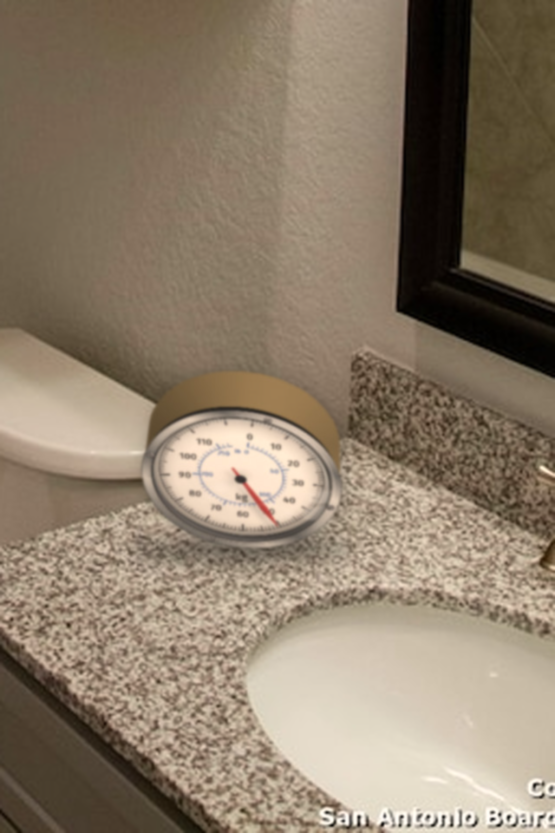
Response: 50 (kg)
